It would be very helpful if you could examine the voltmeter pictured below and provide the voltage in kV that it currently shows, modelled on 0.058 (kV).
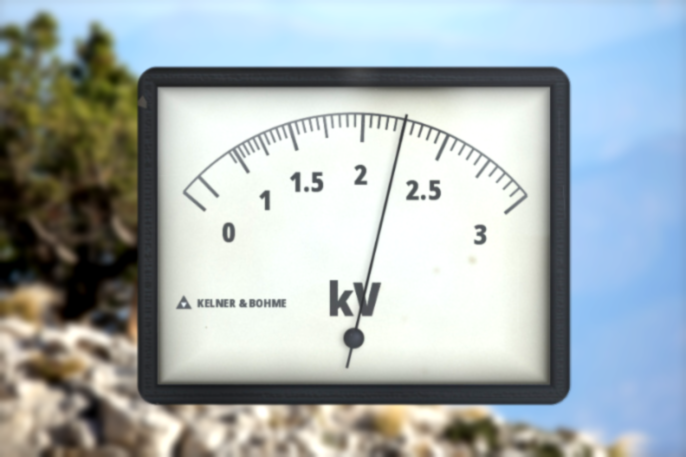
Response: 2.25 (kV)
